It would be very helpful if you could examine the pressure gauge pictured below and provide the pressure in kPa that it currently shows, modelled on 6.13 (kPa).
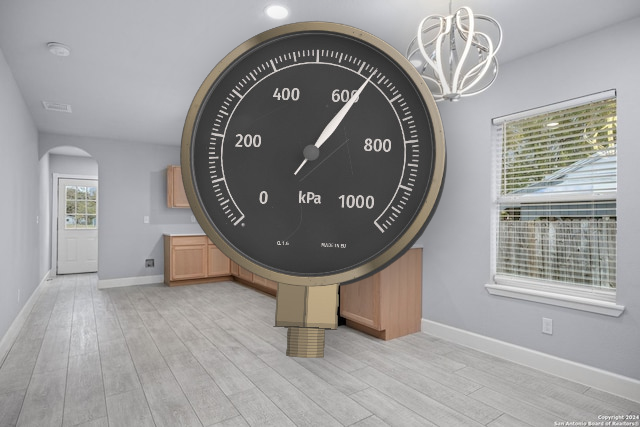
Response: 630 (kPa)
